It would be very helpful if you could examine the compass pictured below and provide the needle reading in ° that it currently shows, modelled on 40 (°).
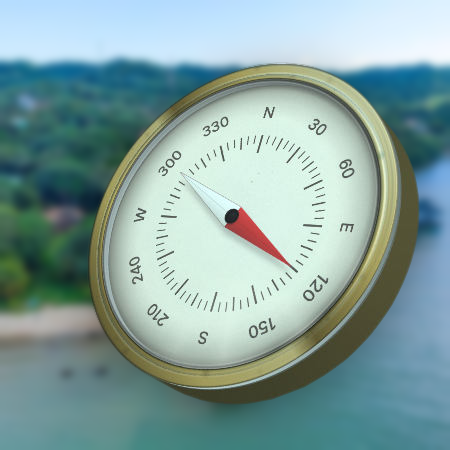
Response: 120 (°)
